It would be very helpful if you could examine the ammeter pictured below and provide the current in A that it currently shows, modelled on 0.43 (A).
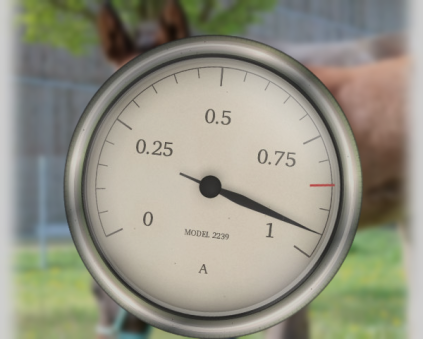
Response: 0.95 (A)
